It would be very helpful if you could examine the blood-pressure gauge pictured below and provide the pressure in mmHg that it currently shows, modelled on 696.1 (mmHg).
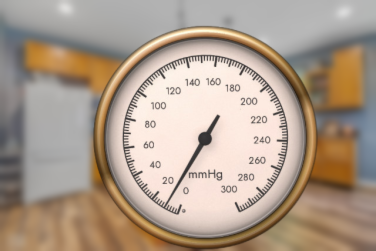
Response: 10 (mmHg)
